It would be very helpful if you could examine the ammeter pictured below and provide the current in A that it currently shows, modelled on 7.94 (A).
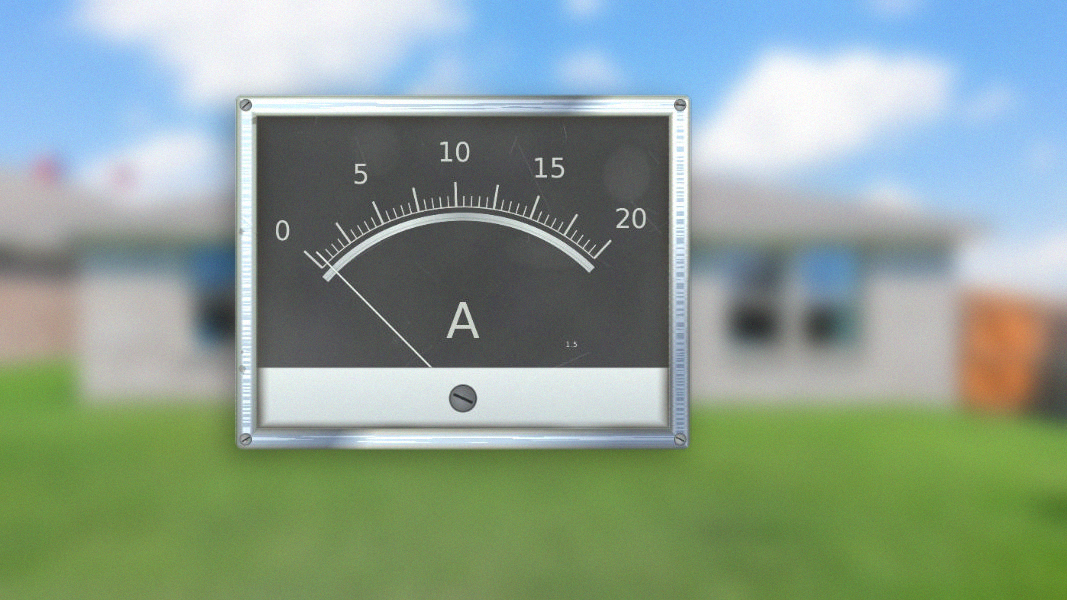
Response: 0.5 (A)
